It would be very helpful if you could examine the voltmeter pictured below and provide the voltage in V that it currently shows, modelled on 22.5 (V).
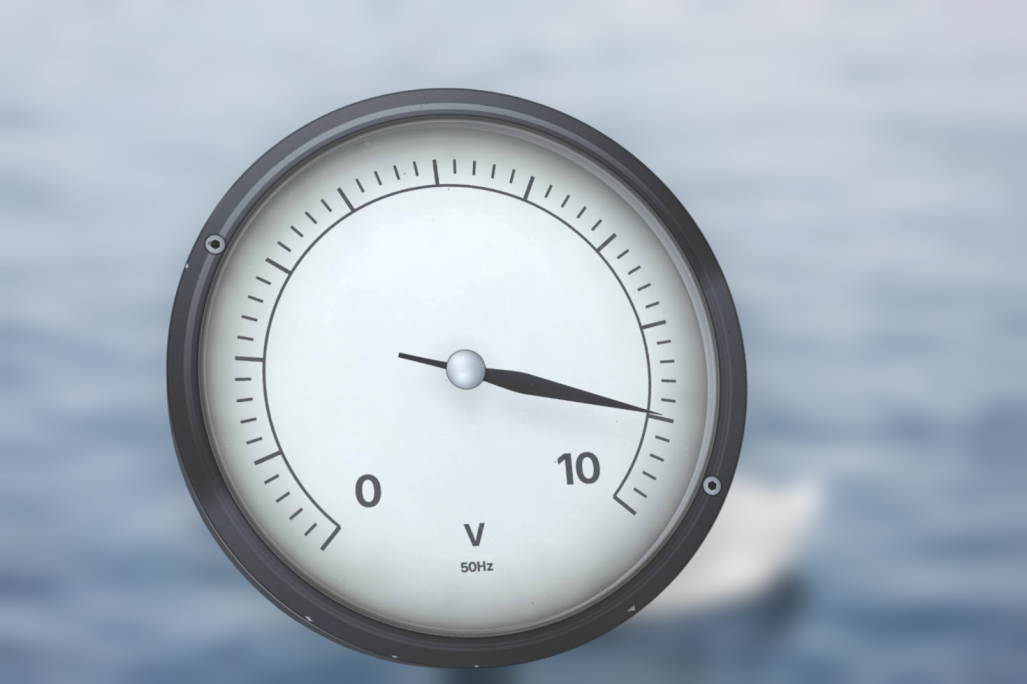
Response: 9 (V)
